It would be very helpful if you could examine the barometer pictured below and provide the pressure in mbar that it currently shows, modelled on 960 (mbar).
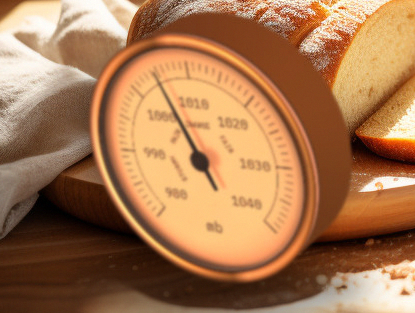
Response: 1005 (mbar)
